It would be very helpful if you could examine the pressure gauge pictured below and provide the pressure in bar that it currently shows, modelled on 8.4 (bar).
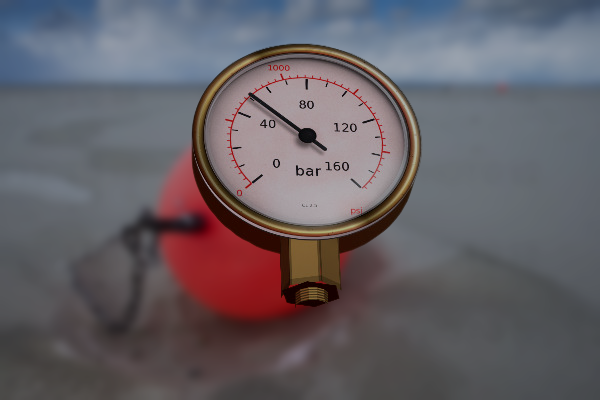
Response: 50 (bar)
